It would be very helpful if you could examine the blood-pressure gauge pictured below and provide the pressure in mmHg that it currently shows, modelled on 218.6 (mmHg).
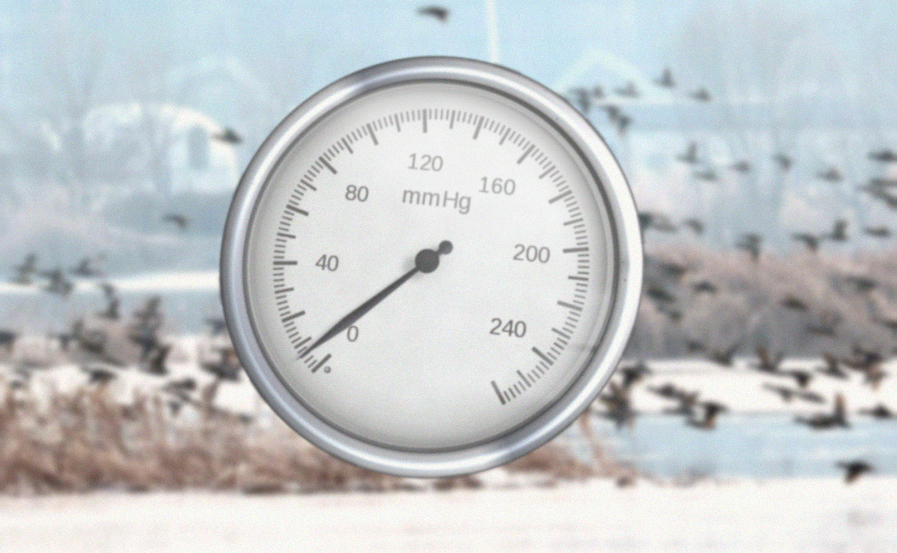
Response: 6 (mmHg)
